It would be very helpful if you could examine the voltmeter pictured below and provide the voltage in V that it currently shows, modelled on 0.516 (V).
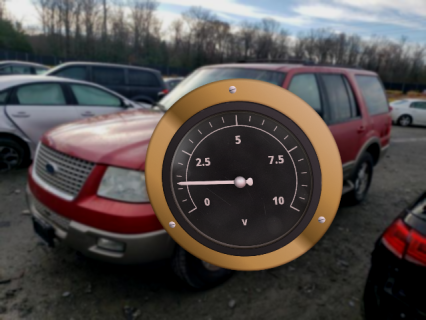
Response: 1.25 (V)
